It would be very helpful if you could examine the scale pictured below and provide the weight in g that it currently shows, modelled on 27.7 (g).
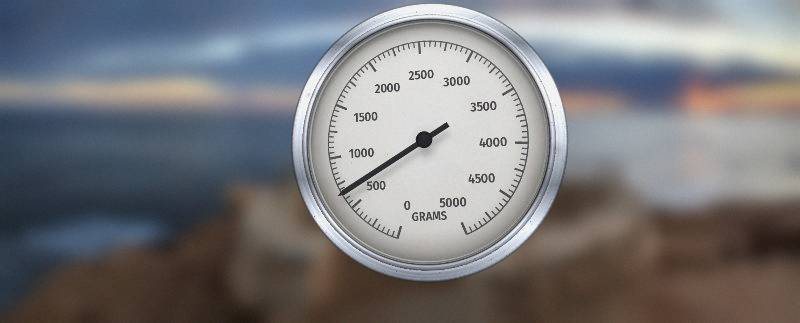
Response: 650 (g)
